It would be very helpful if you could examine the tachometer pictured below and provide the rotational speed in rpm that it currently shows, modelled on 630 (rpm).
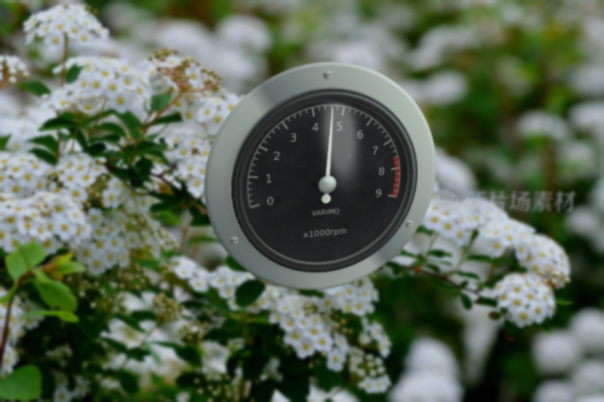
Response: 4600 (rpm)
